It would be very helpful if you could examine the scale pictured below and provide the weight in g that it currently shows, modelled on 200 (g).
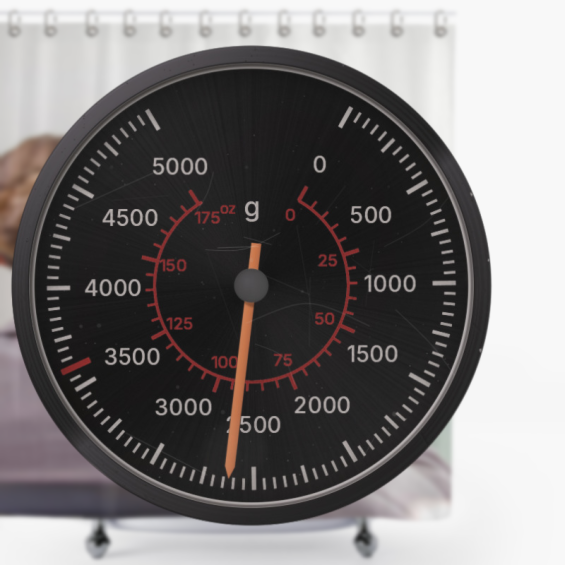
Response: 2625 (g)
